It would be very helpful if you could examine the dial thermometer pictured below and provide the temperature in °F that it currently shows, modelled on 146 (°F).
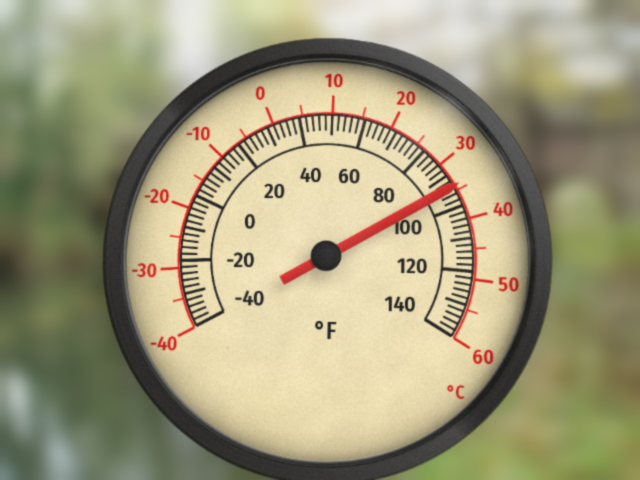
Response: 94 (°F)
